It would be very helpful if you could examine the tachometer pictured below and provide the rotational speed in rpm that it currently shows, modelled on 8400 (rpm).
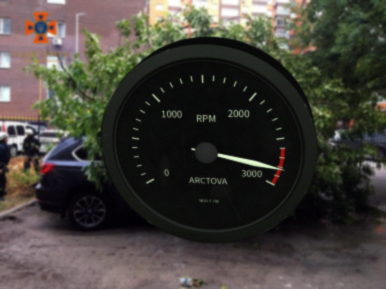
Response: 2800 (rpm)
